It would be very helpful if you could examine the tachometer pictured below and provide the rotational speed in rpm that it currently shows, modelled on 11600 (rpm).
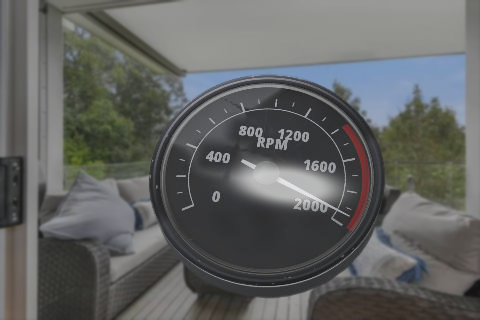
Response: 1950 (rpm)
